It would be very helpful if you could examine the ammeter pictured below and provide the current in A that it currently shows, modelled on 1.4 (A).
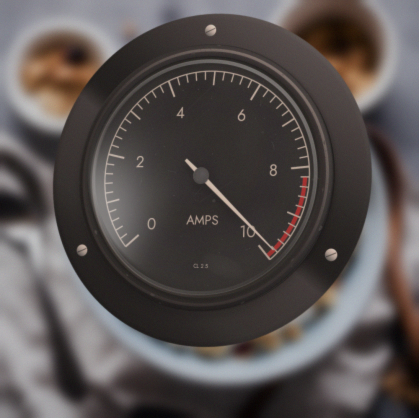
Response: 9.8 (A)
